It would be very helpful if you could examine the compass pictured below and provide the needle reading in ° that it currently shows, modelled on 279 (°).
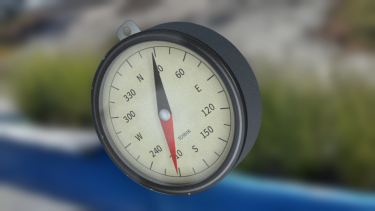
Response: 210 (°)
